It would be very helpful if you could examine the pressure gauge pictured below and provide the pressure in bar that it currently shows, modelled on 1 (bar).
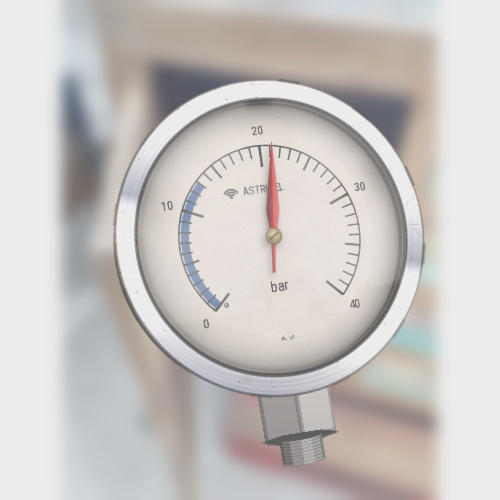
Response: 21 (bar)
